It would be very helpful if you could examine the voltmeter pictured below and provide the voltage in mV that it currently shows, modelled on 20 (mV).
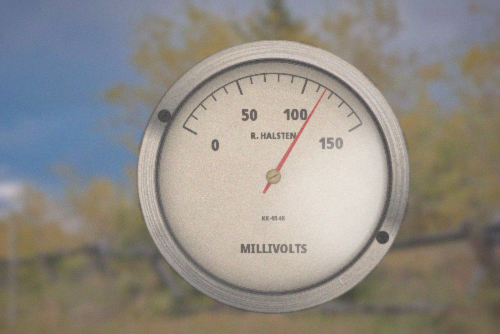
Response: 115 (mV)
